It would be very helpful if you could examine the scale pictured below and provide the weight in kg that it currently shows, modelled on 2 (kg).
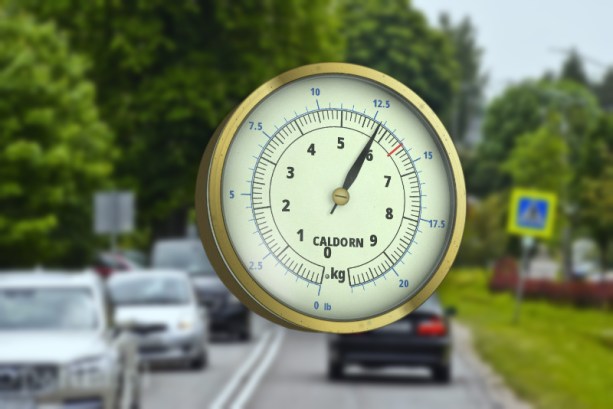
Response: 5.8 (kg)
